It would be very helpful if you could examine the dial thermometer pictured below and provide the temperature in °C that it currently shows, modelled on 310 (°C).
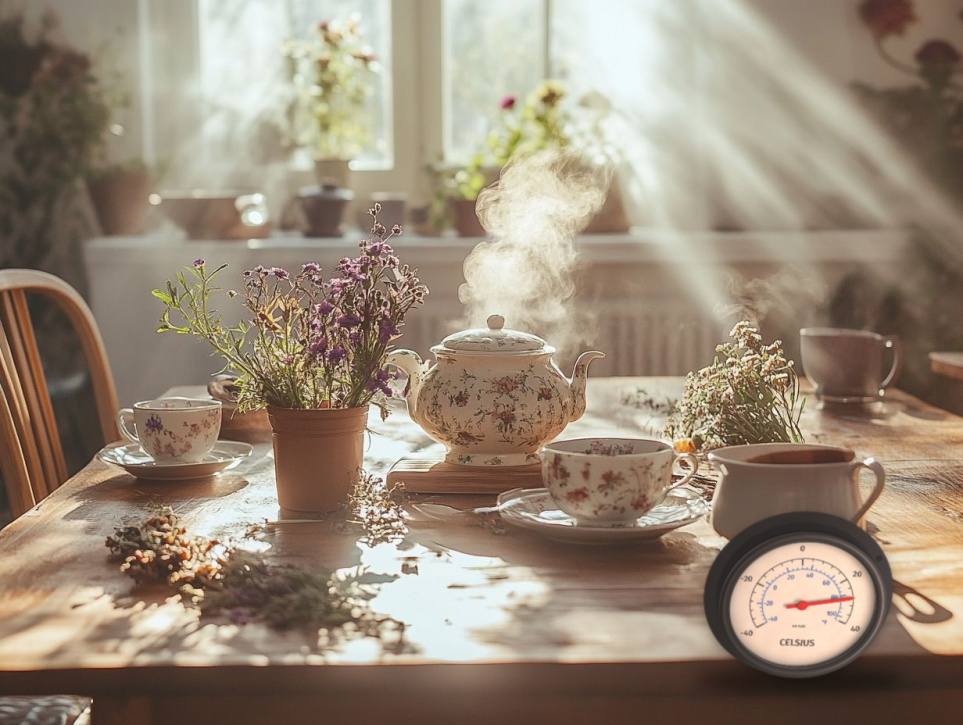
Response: 28 (°C)
